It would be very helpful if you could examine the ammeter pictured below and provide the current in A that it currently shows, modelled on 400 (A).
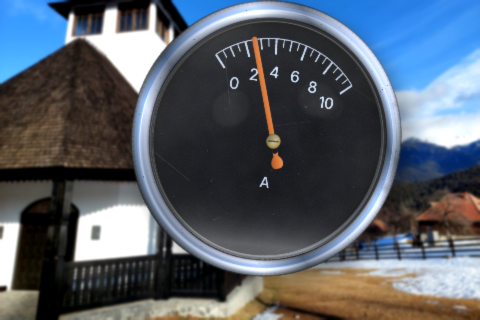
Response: 2.5 (A)
